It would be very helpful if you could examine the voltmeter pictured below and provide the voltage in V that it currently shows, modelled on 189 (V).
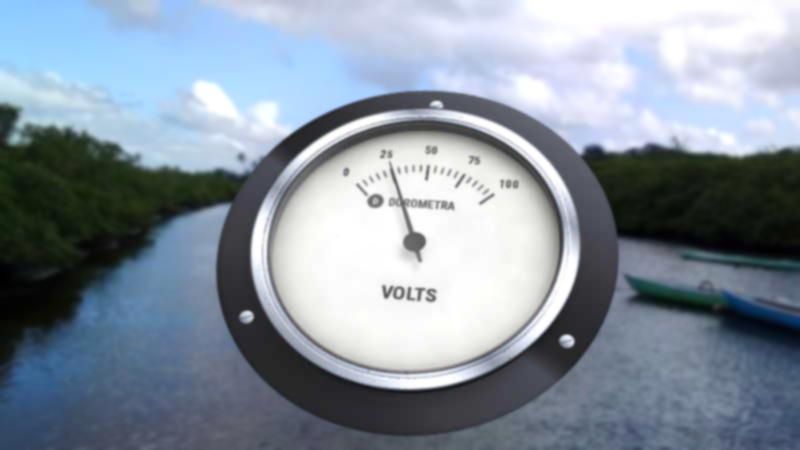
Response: 25 (V)
